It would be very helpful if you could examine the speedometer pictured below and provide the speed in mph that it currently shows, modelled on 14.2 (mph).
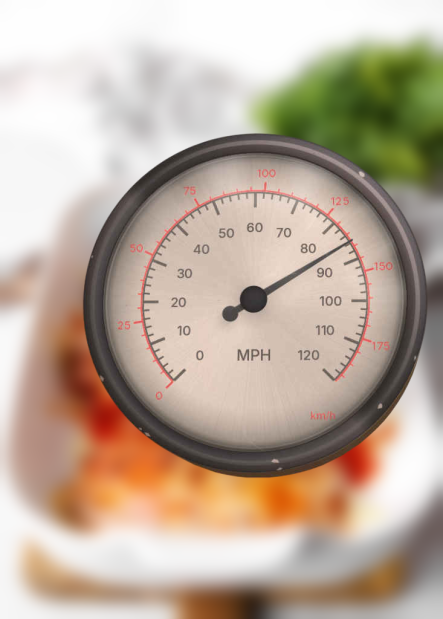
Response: 86 (mph)
